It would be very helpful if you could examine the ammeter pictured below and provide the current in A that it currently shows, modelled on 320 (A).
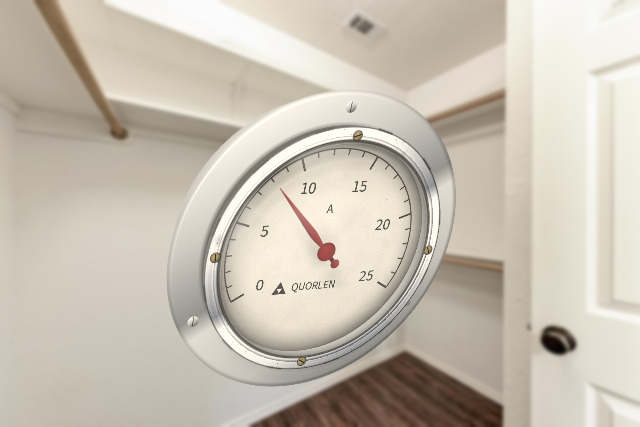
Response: 8 (A)
